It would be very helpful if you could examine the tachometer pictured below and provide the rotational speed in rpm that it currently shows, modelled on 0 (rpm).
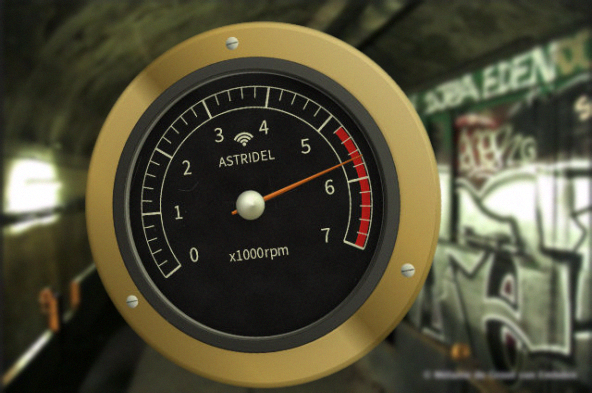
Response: 5700 (rpm)
